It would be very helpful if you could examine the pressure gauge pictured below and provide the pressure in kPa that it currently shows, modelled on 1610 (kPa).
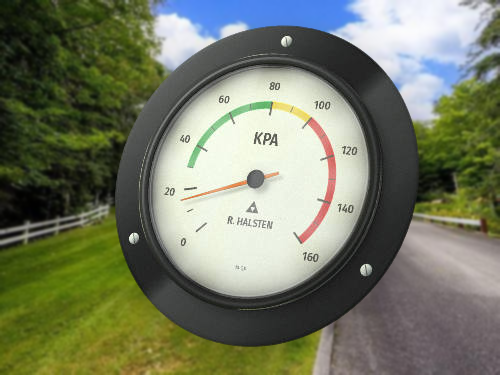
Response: 15 (kPa)
